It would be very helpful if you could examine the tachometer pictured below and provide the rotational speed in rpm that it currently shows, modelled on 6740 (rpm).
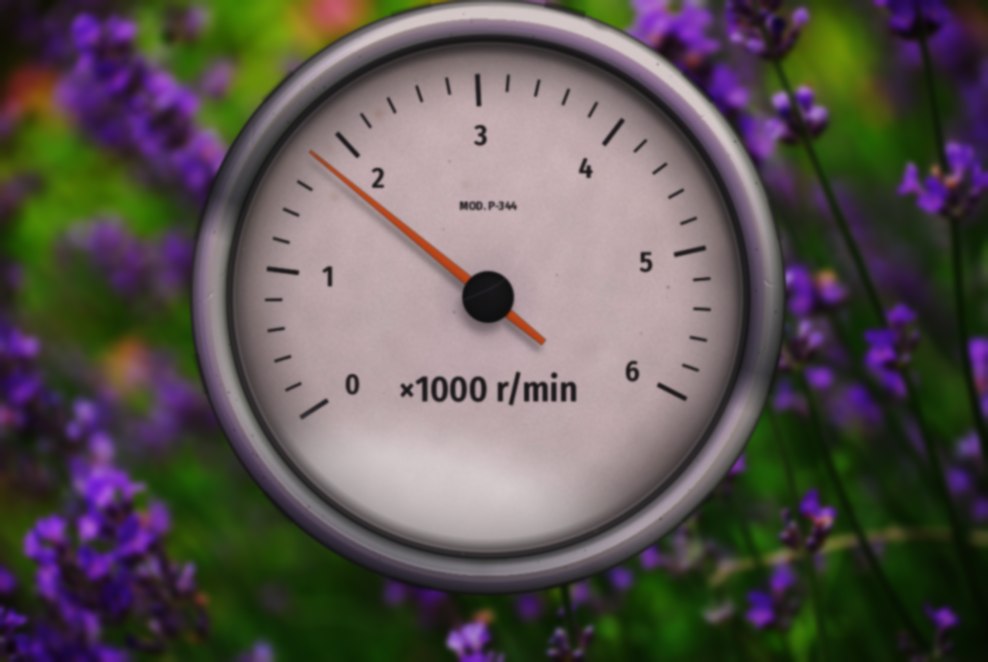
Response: 1800 (rpm)
